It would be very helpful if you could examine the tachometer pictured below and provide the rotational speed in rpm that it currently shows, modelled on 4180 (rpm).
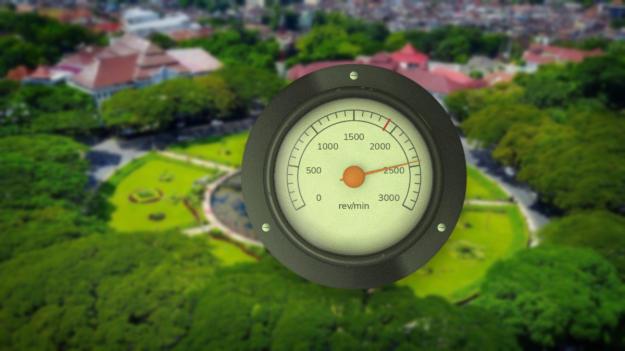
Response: 2450 (rpm)
